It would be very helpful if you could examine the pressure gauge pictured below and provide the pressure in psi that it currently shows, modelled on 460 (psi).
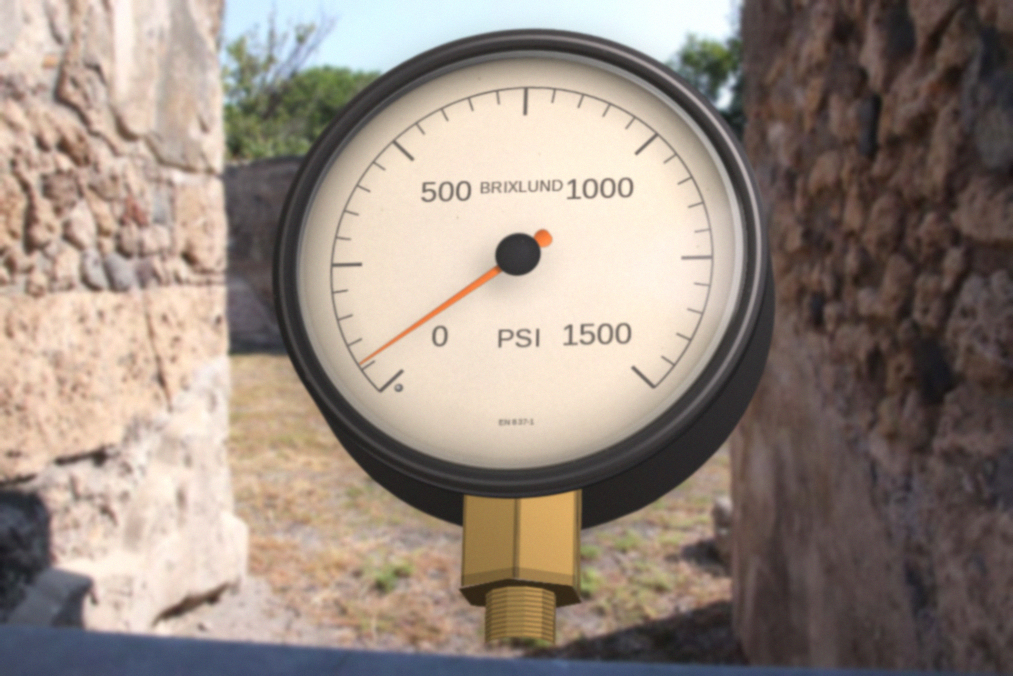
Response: 50 (psi)
